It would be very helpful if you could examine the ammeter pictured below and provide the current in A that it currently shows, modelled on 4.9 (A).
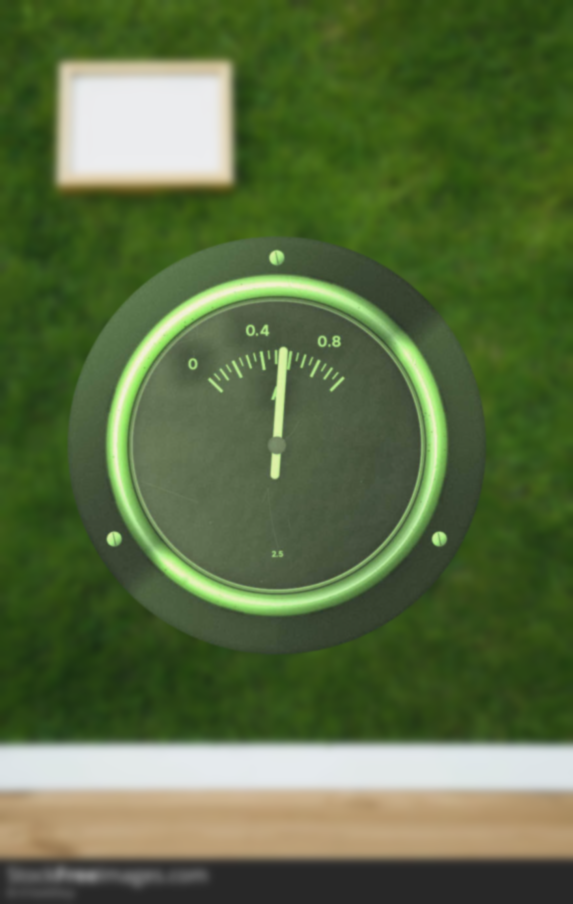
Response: 0.55 (A)
